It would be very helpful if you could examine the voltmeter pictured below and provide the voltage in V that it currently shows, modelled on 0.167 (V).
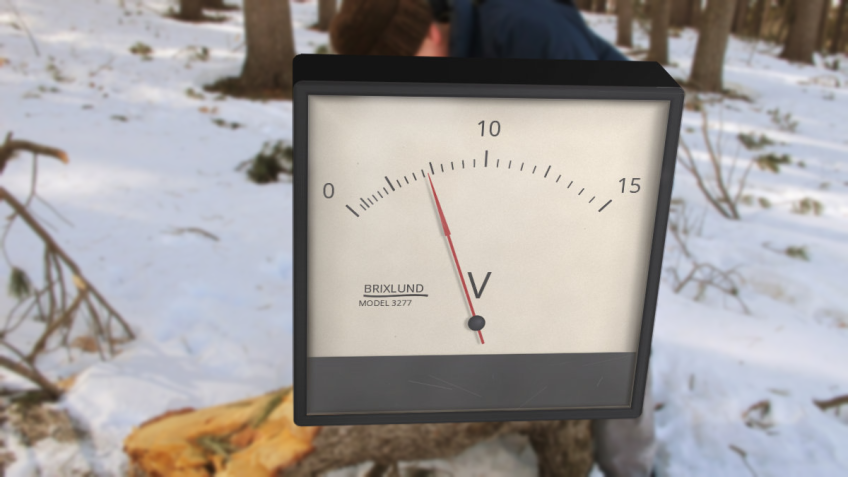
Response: 7.25 (V)
